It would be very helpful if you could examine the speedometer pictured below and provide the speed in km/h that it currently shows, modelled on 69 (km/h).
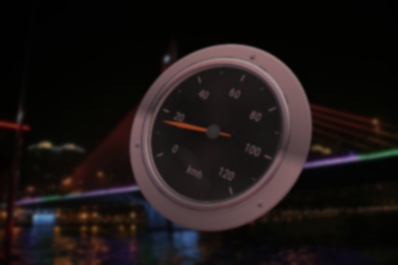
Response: 15 (km/h)
